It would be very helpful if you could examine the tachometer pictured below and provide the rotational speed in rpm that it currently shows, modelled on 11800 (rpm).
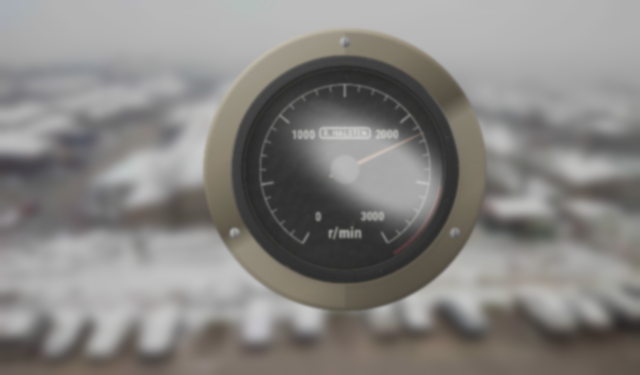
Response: 2150 (rpm)
